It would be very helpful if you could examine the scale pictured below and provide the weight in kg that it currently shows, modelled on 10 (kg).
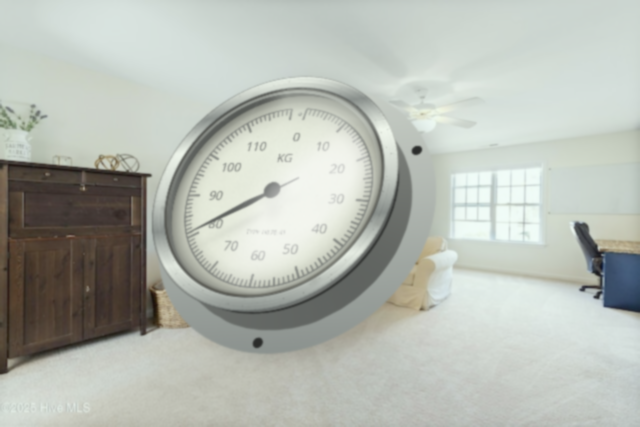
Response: 80 (kg)
